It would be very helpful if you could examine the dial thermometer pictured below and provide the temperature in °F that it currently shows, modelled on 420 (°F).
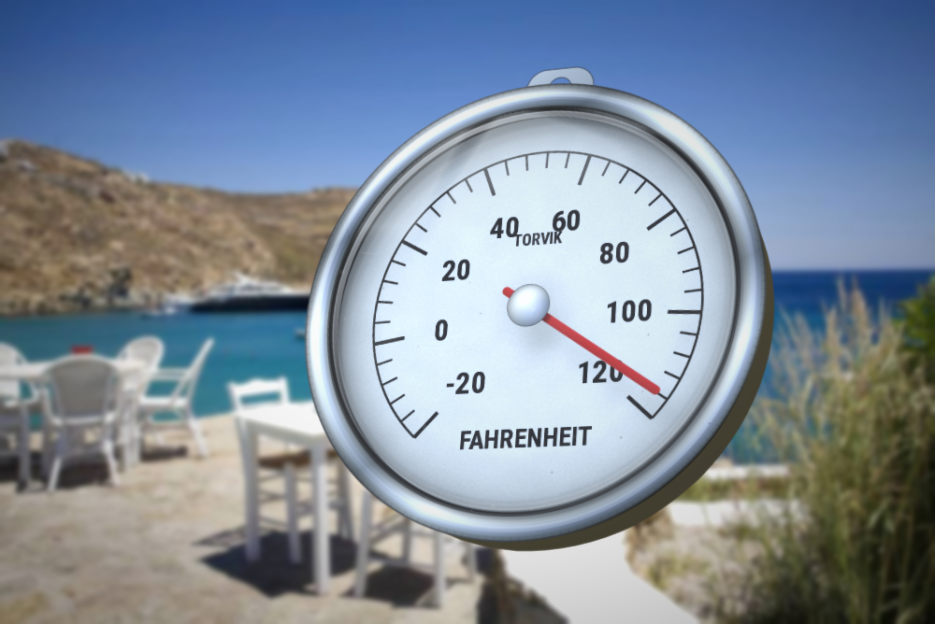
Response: 116 (°F)
